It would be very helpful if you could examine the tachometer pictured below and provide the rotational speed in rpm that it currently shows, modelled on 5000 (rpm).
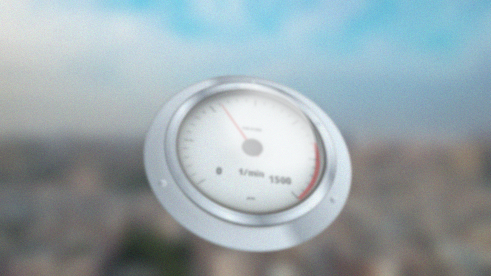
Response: 550 (rpm)
